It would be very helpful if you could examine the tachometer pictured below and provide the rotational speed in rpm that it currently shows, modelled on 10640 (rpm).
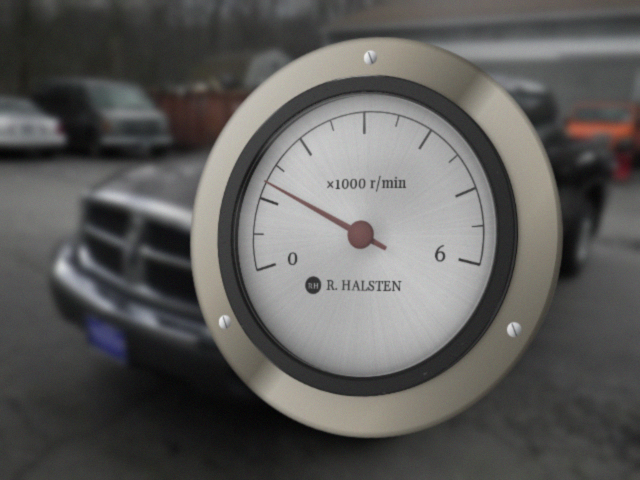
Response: 1250 (rpm)
